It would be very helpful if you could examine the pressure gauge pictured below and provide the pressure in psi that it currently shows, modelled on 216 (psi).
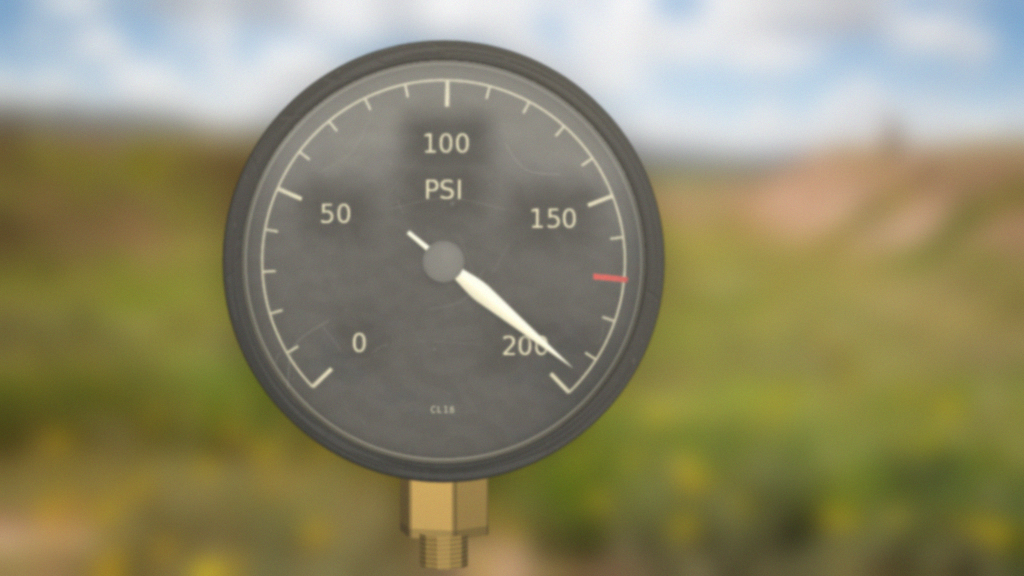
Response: 195 (psi)
